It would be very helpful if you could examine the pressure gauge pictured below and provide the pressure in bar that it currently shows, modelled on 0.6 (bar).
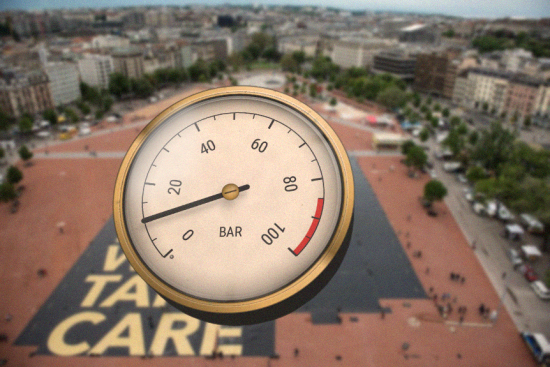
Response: 10 (bar)
